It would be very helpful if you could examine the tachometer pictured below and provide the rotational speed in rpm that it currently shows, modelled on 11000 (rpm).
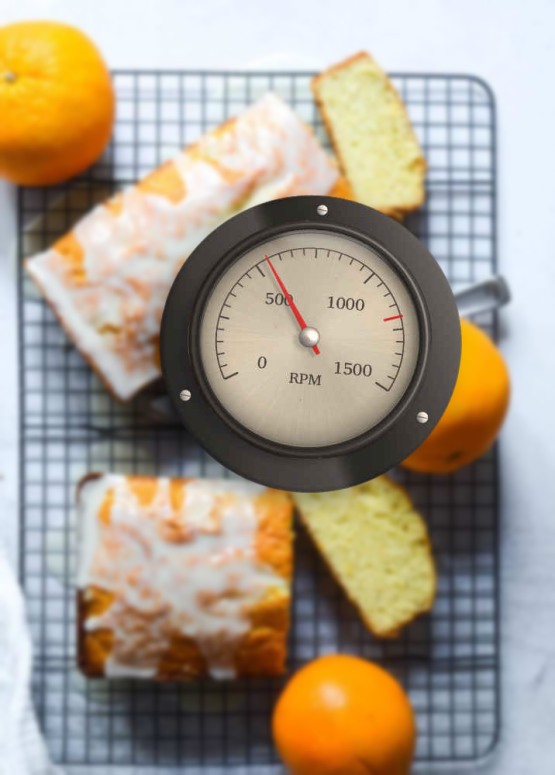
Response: 550 (rpm)
